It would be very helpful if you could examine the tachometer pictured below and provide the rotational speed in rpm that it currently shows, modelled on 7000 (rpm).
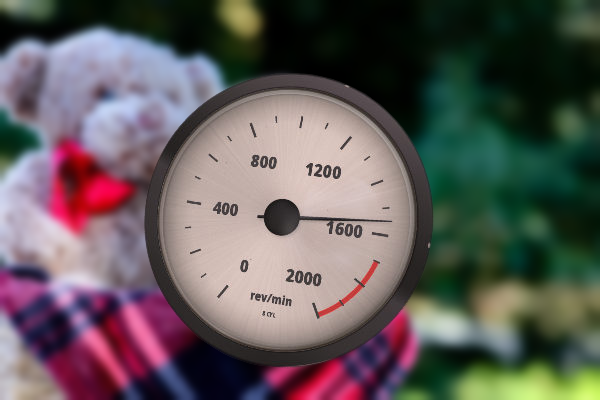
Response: 1550 (rpm)
